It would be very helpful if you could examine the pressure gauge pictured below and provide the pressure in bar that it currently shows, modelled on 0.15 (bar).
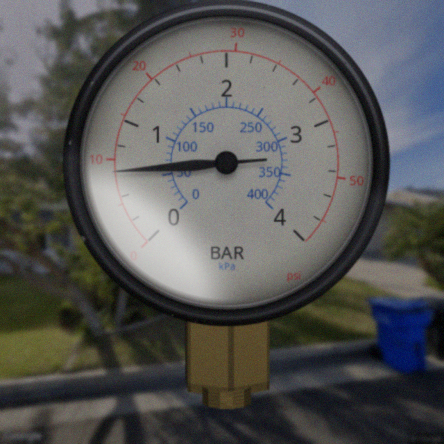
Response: 0.6 (bar)
